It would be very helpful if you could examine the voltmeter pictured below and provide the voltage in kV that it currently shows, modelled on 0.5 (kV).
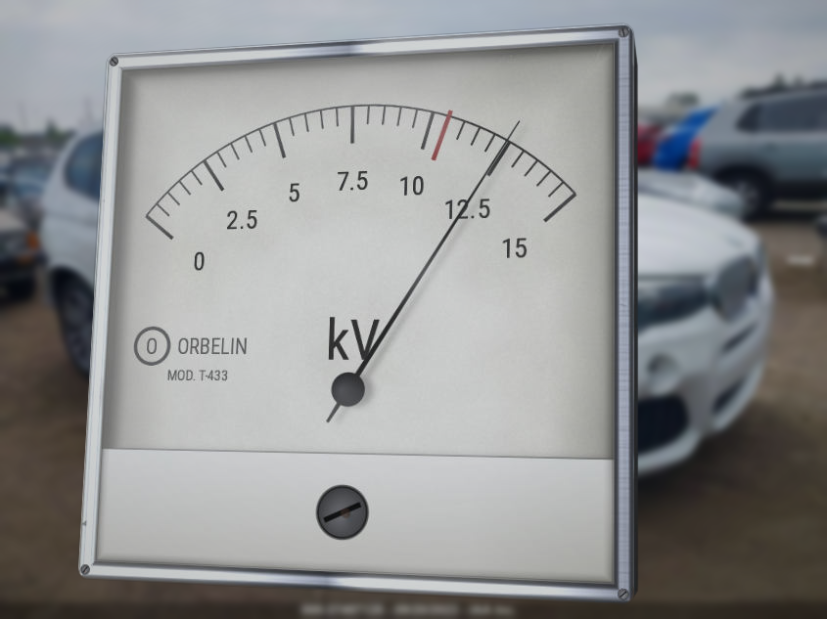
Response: 12.5 (kV)
